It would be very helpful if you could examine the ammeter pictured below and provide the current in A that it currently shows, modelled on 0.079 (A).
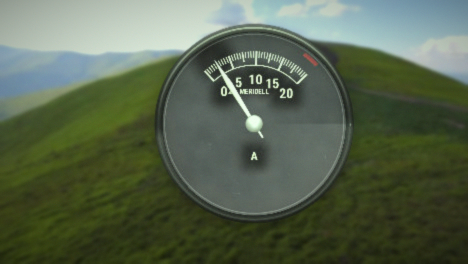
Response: 2.5 (A)
